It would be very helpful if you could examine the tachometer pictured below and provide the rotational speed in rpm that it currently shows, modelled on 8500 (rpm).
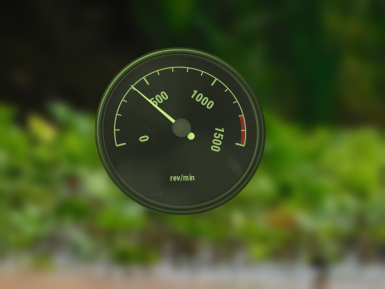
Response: 400 (rpm)
